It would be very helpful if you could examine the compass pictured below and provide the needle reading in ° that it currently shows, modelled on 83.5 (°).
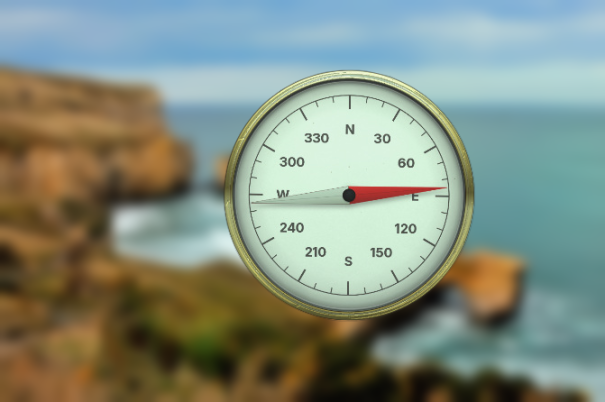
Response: 85 (°)
